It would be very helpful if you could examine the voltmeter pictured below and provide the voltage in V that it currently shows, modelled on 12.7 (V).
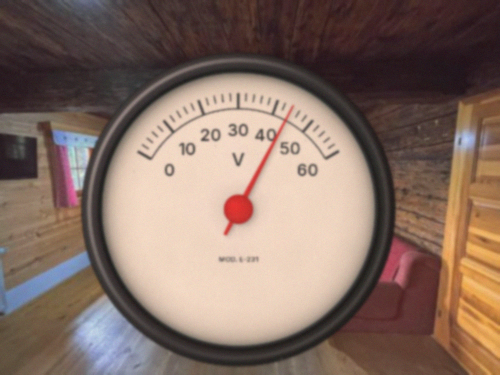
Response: 44 (V)
